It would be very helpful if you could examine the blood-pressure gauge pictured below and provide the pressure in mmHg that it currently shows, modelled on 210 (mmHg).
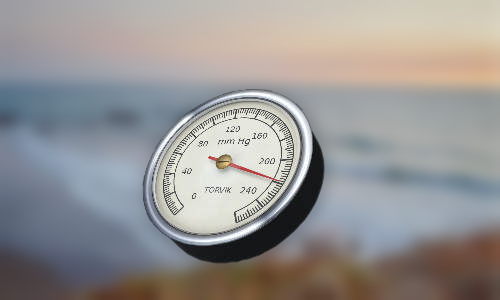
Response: 220 (mmHg)
